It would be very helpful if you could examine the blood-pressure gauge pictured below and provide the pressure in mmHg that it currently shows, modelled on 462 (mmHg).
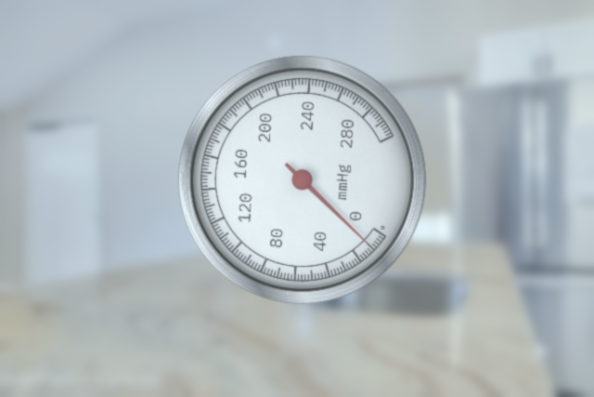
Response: 10 (mmHg)
